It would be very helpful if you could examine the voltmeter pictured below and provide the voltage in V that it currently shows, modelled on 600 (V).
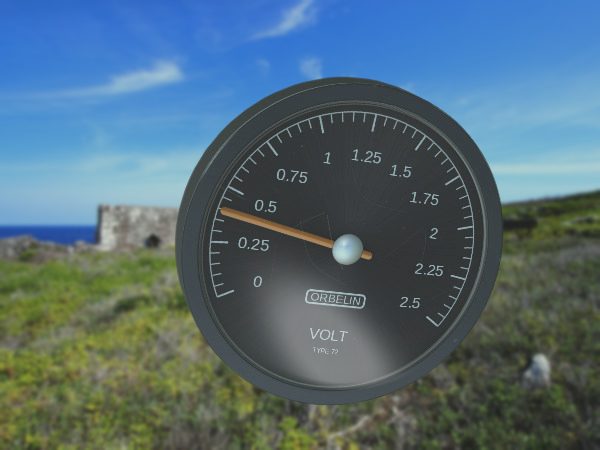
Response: 0.4 (V)
